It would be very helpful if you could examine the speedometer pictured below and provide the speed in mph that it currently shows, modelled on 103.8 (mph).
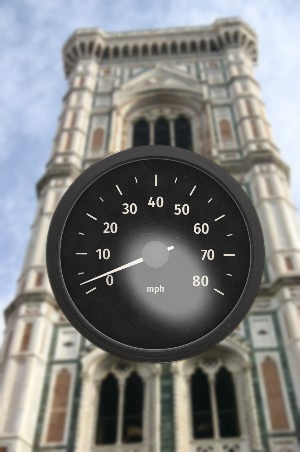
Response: 2.5 (mph)
